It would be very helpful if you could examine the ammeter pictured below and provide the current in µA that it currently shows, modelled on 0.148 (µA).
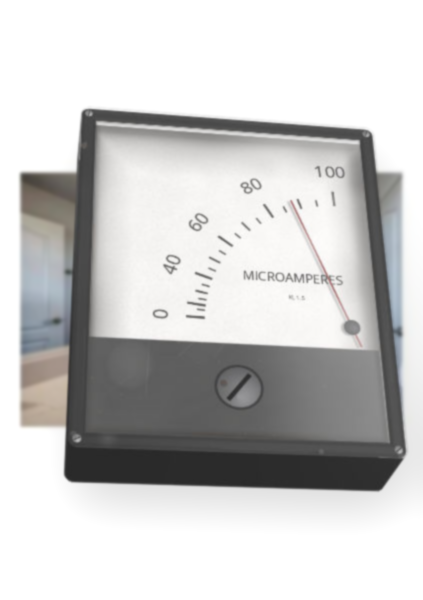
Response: 87.5 (µA)
